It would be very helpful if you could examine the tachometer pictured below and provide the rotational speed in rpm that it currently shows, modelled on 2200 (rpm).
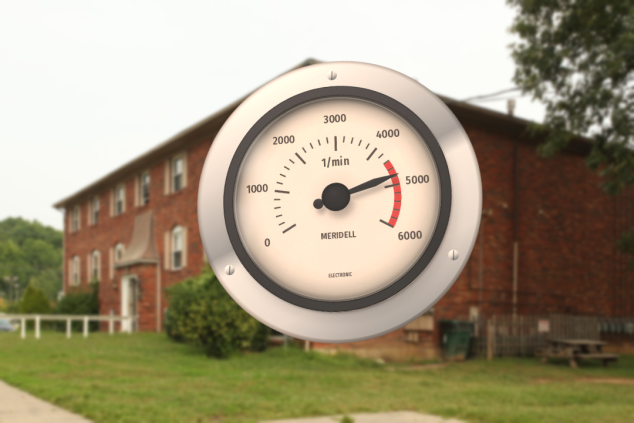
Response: 4800 (rpm)
